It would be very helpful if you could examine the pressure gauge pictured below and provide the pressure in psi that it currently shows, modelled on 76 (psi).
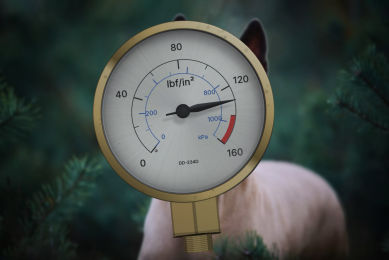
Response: 130 (psi)
